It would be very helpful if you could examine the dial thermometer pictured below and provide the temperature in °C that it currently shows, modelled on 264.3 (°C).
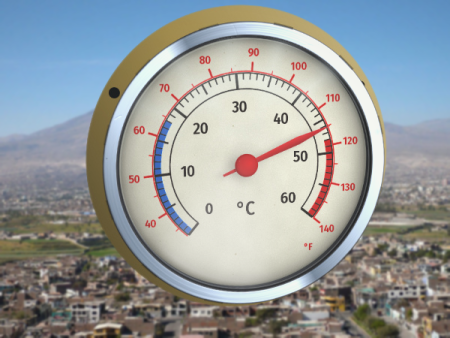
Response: 46 (°C)
